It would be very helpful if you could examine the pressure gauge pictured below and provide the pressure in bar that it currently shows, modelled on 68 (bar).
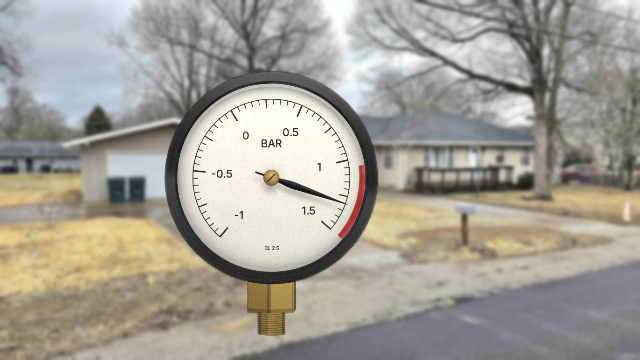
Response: 1.3 (bar)
